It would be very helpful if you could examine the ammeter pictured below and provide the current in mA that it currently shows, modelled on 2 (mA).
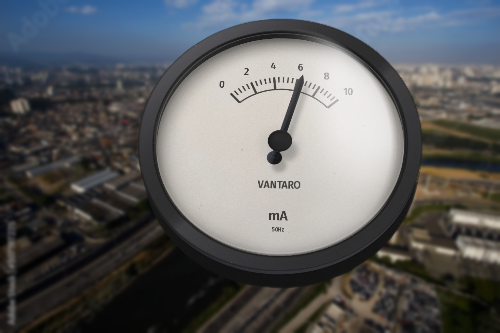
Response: 6.4 (mA)
